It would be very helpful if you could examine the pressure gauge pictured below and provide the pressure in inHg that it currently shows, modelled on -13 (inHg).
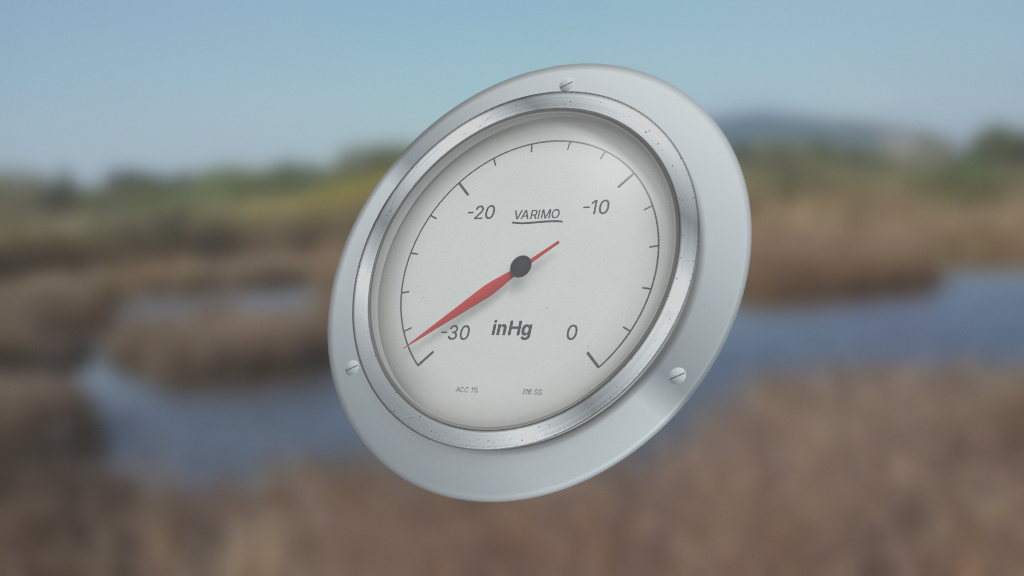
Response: -29 (inHg)
